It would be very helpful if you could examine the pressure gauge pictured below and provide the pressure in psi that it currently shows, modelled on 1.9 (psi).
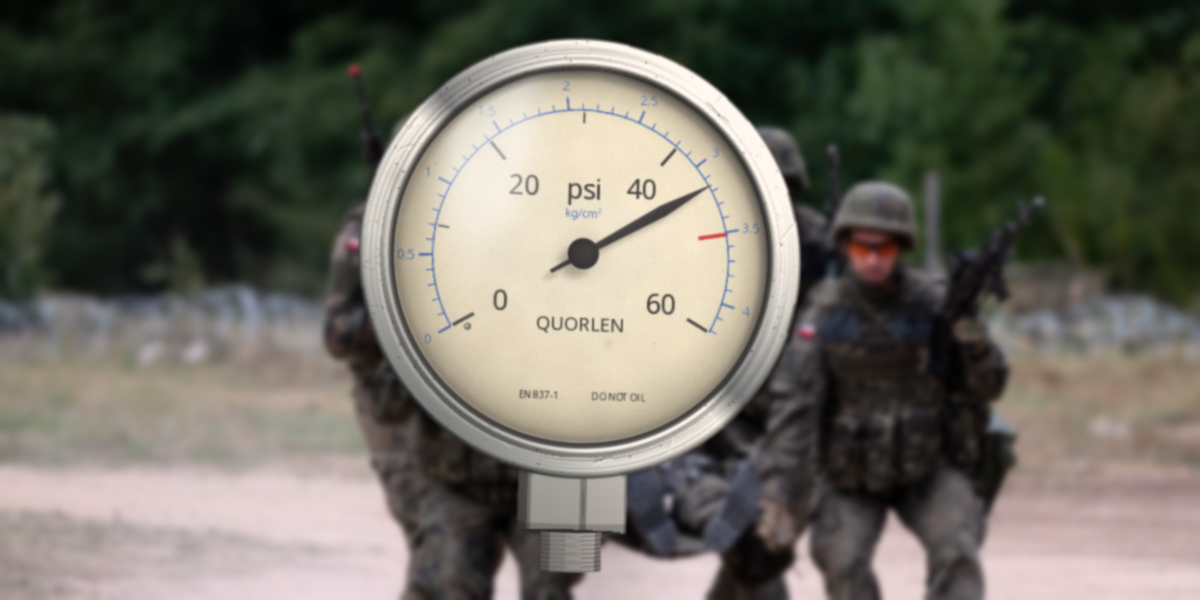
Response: 45 (psi)
